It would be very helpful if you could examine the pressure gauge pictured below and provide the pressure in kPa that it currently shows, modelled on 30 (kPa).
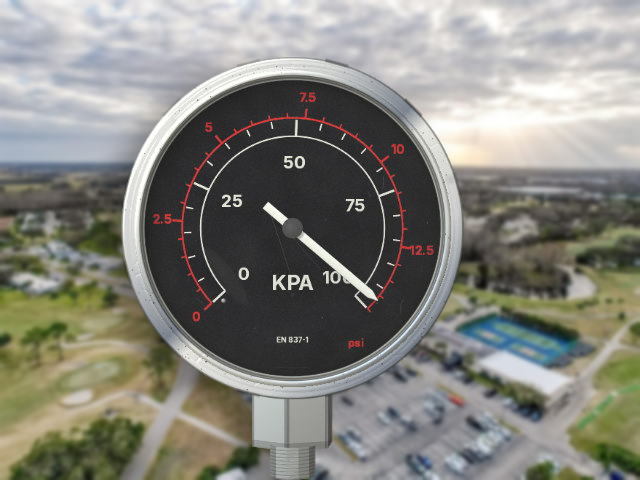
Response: 97.5 (kPa)
